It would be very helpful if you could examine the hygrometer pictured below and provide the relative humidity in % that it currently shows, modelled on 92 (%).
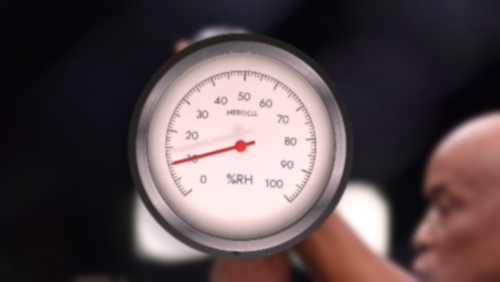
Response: 10 (%)
